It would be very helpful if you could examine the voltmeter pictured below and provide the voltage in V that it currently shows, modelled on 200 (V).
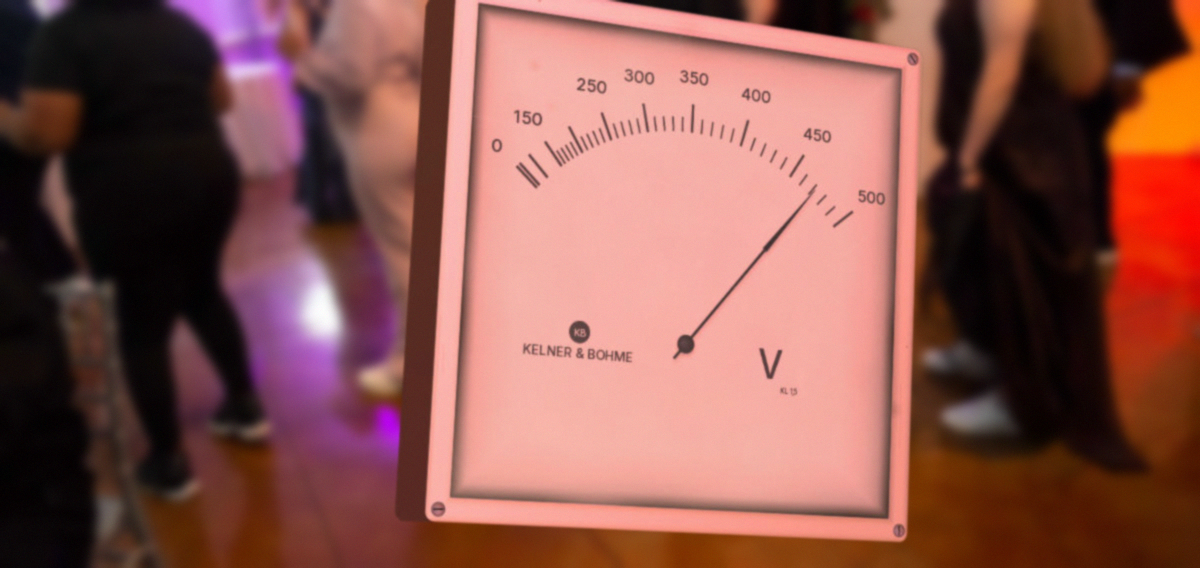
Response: 470 (V)
